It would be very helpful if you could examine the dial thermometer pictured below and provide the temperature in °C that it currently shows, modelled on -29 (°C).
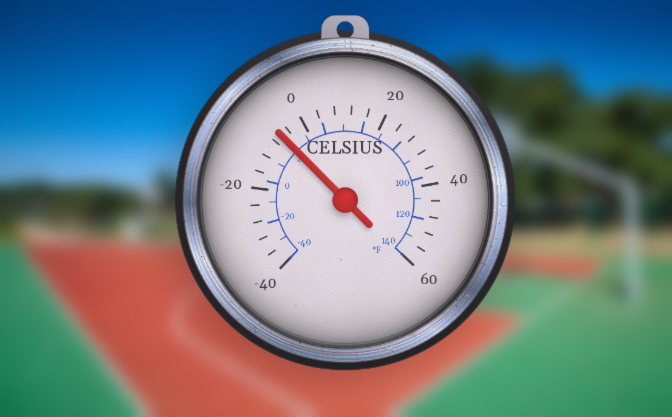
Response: -6 (°C)
